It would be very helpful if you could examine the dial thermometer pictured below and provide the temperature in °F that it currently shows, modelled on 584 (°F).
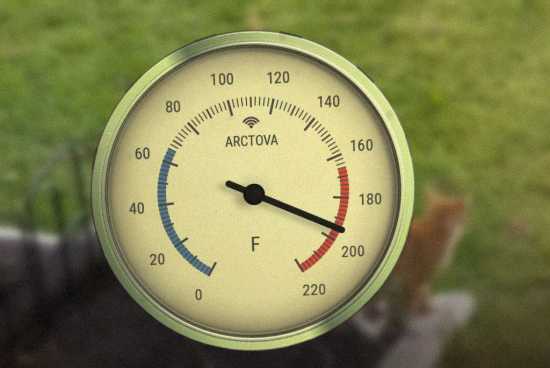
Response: 194 (°F)
